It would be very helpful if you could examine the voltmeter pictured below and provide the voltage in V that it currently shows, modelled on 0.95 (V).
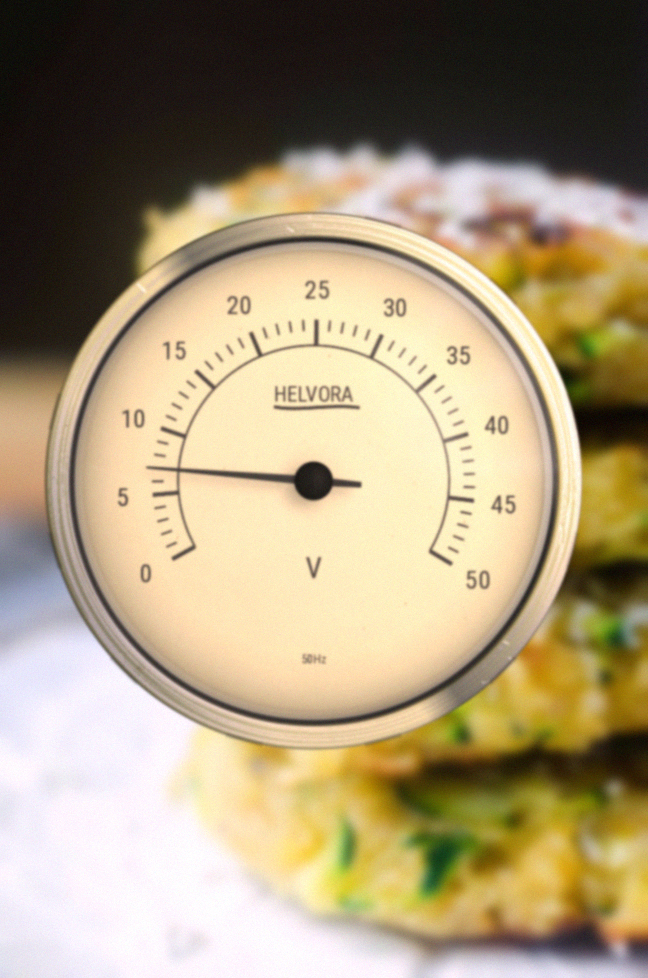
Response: 7 (V)
